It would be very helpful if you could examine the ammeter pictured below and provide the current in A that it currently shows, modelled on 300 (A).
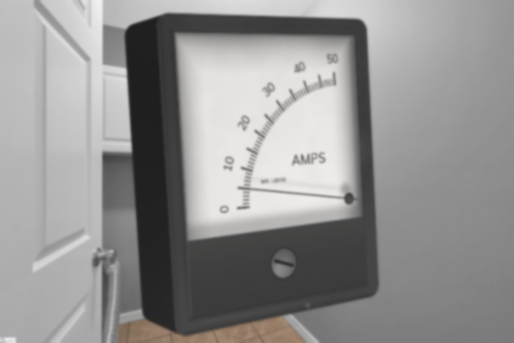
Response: 5 (A)
